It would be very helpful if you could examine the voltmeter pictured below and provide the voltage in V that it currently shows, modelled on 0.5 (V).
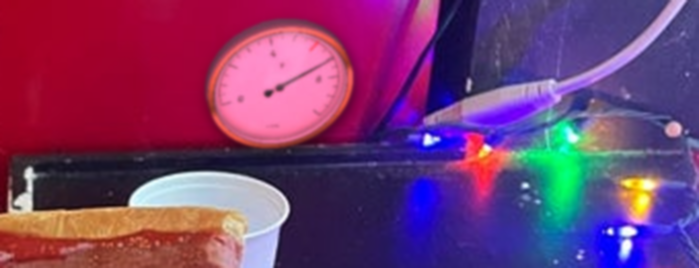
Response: 7 (V)
